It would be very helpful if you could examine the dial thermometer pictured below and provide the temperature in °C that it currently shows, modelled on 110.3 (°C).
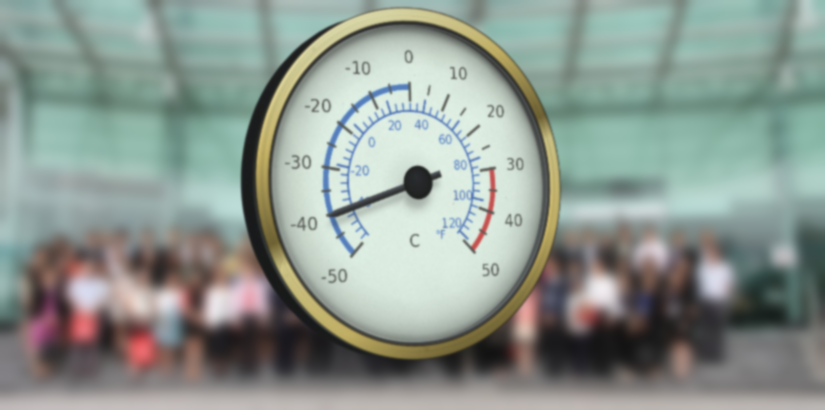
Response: -40 (°C)
